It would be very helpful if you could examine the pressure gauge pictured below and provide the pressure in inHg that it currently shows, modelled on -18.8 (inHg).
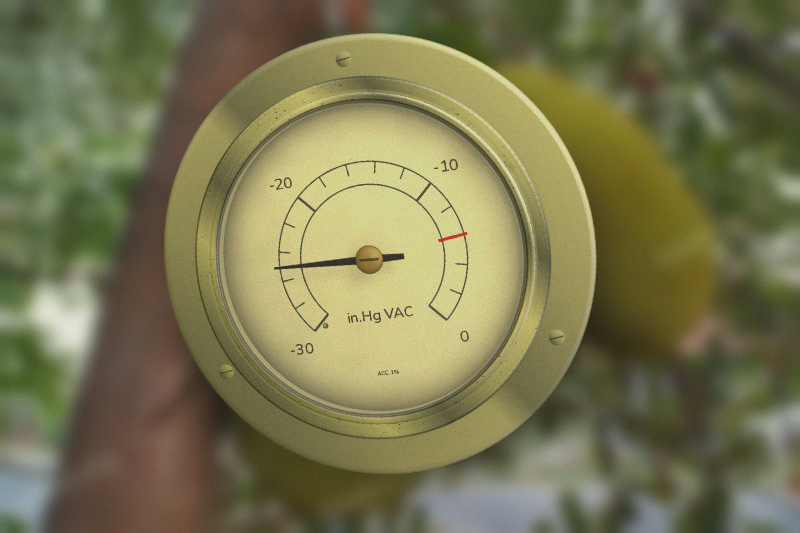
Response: -25 (inHg)
